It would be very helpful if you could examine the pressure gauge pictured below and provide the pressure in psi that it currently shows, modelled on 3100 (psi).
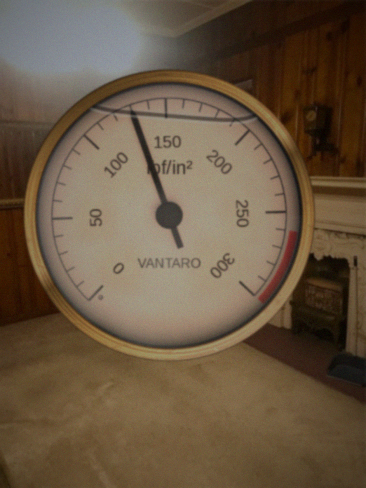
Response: 130 (psi)
